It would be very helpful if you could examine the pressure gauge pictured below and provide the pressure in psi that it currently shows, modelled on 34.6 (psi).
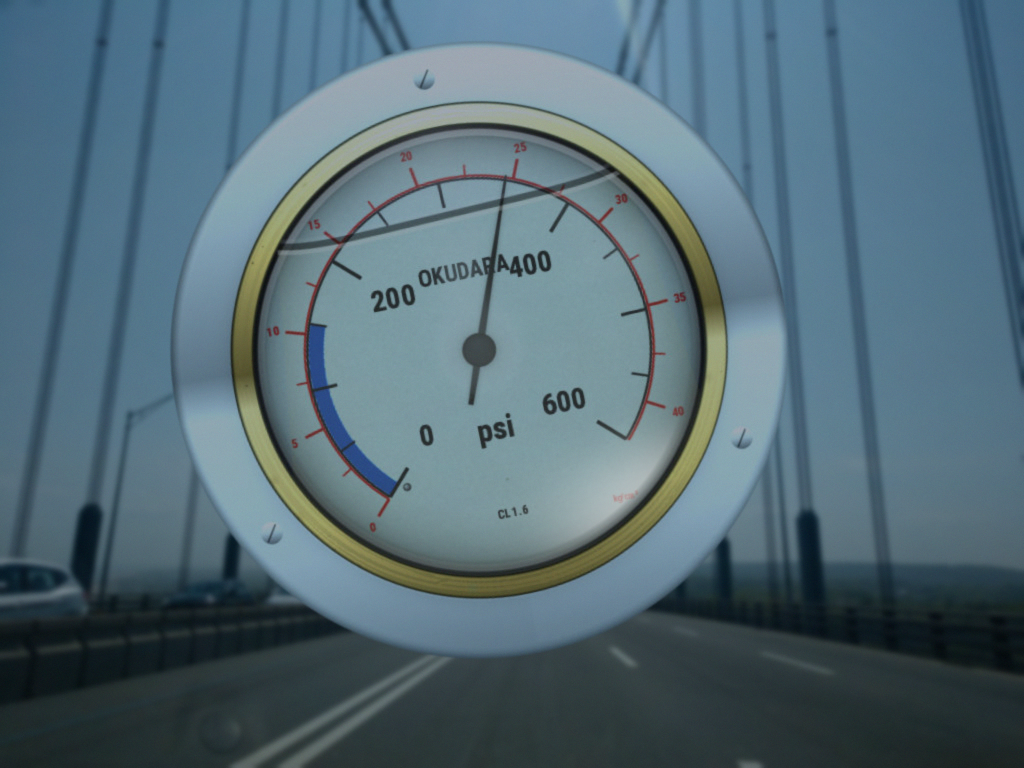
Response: 350 (psi)
